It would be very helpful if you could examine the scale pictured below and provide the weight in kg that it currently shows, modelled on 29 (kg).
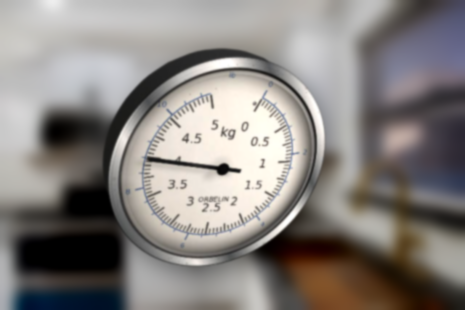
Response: 4 (kg)
